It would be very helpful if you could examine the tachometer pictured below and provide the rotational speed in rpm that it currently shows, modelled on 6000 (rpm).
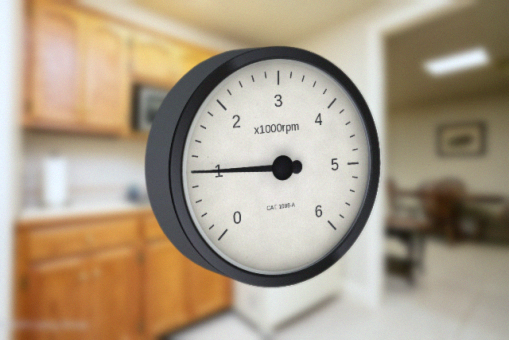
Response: 1000 (rpm)
